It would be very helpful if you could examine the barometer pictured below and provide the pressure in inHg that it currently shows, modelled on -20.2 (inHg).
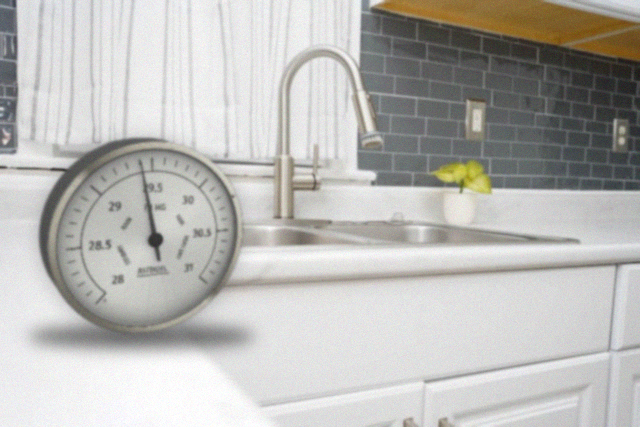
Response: 29.4 (inHg)
